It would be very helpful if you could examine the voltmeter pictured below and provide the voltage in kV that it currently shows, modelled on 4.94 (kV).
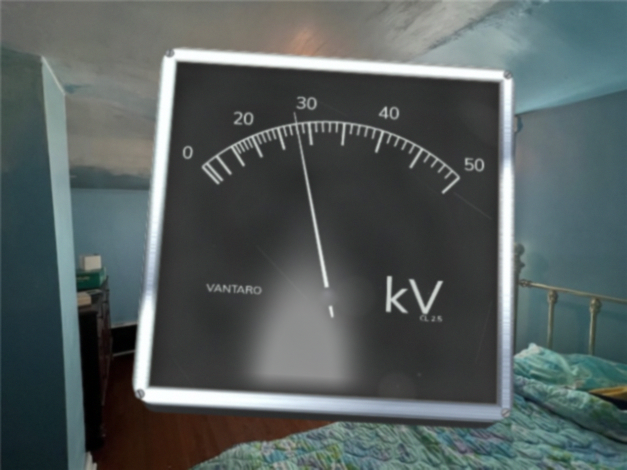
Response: 28 (kV)
